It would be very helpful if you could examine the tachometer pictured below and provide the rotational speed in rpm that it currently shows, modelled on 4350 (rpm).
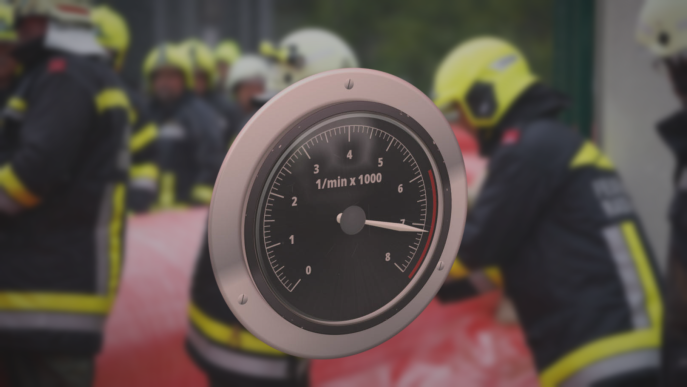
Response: 7100 (rpm)
